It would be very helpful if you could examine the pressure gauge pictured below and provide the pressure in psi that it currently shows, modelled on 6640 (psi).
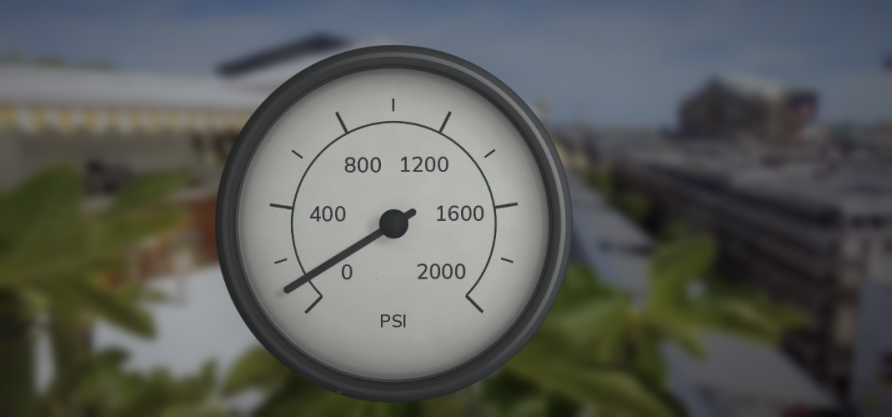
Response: 100 (psi)
